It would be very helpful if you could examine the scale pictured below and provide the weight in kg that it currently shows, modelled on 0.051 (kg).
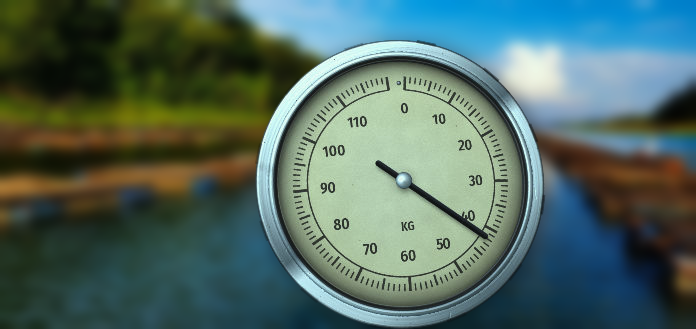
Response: 42 (kg)
